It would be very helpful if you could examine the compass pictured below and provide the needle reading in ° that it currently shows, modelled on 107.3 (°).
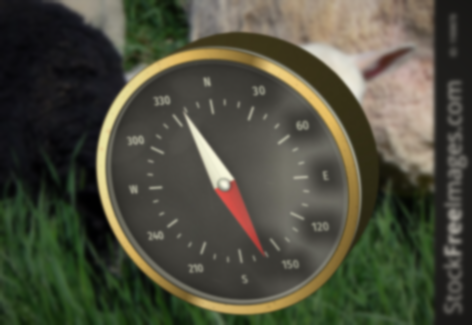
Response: 160 (°)
